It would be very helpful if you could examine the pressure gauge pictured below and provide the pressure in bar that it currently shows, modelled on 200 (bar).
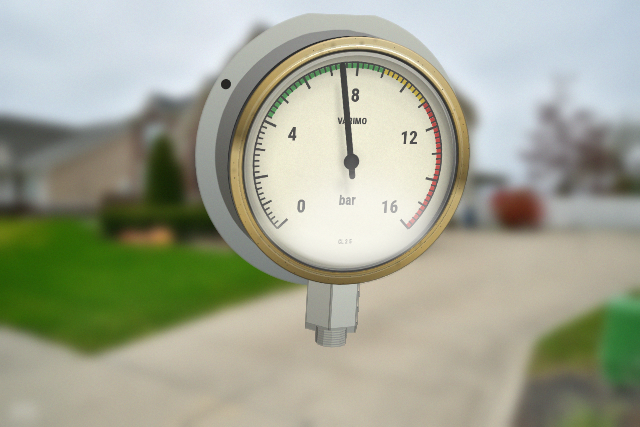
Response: 7.4 (bar)
